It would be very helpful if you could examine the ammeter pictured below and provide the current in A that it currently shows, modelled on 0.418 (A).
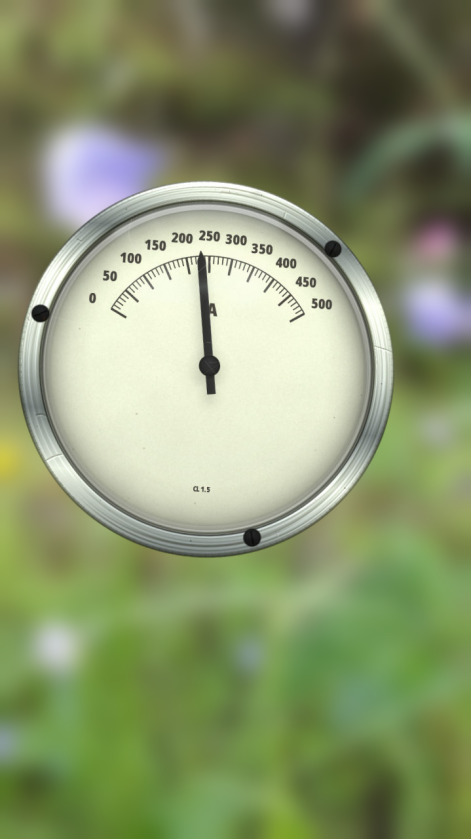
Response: 230 (A)
